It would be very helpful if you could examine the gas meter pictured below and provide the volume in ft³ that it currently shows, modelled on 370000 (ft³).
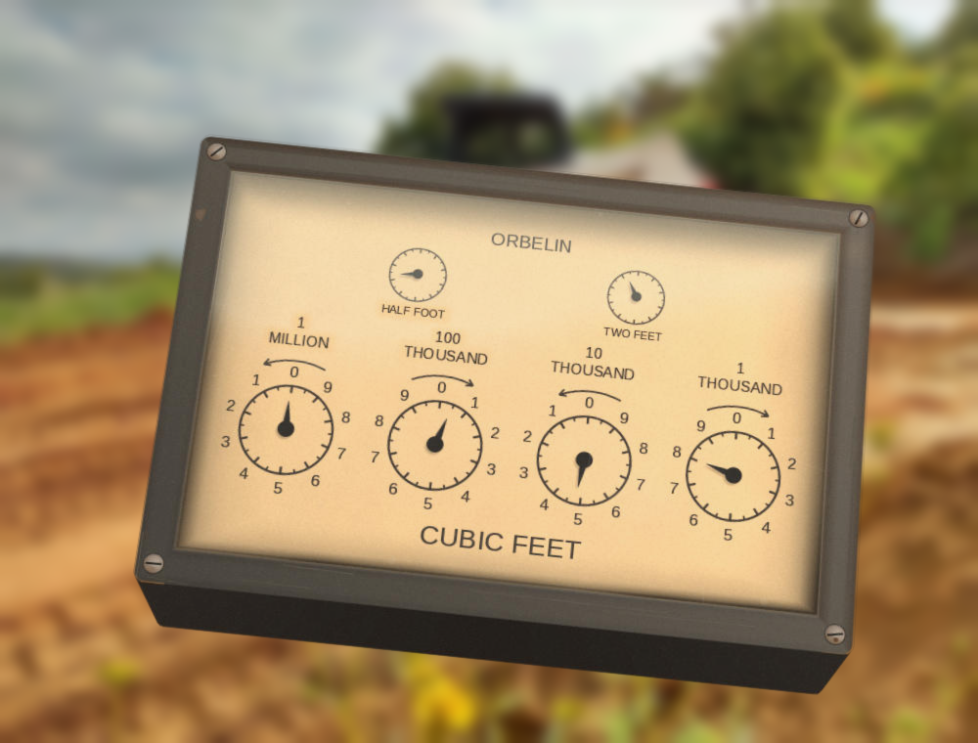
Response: 4800 (ft³)
